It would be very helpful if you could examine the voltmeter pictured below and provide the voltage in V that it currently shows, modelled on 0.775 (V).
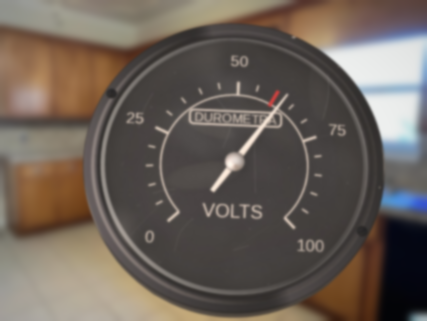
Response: 62.5 (V)
